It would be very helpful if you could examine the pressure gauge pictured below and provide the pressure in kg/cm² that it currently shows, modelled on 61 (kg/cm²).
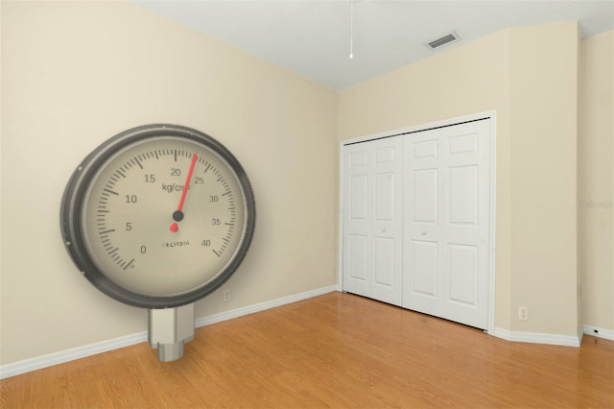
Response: 22.5 (kg/cm²)
